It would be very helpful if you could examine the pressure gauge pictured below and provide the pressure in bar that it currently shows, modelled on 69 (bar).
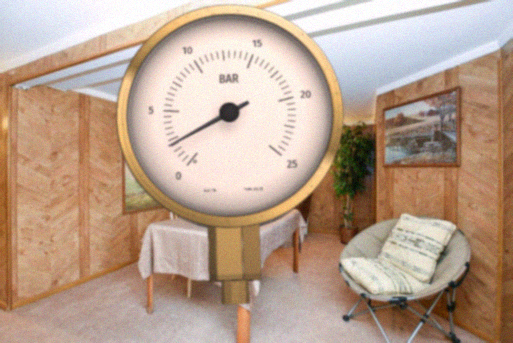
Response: 2 (bar)
